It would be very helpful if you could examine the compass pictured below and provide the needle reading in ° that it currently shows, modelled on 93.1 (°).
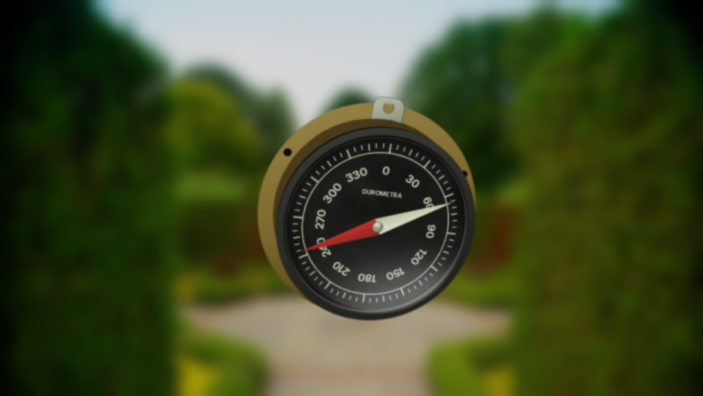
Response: 245 (°)
